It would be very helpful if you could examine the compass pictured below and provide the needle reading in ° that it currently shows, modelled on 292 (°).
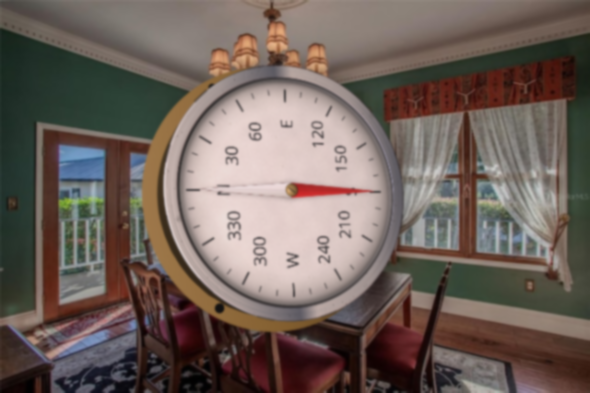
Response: 180 (°)
